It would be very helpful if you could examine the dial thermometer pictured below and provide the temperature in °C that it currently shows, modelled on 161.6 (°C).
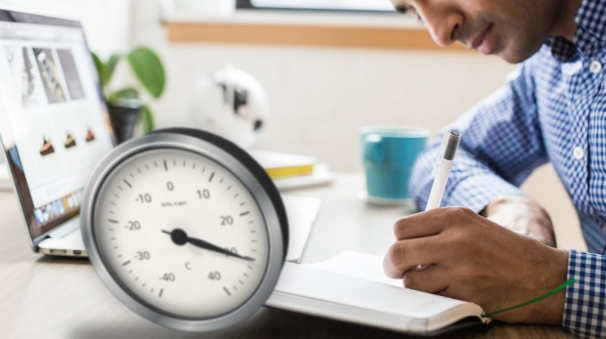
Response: 30 (°C)
